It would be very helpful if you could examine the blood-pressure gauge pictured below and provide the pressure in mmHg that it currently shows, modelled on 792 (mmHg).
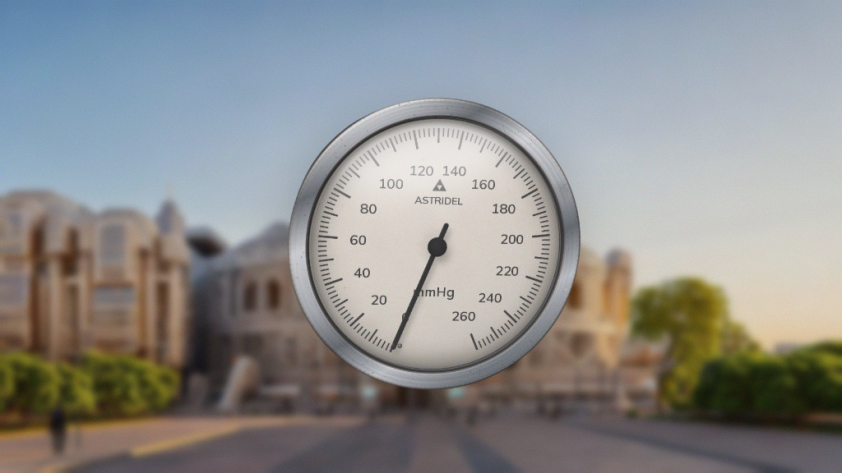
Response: 0 (mmHg)
